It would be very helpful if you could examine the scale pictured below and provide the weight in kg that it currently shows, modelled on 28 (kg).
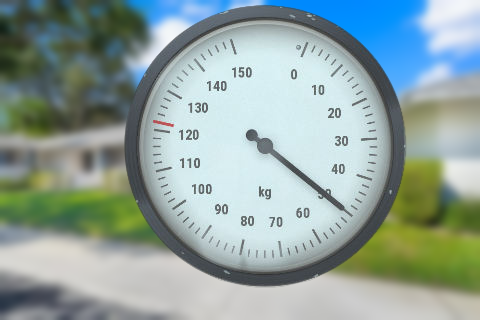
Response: 50 (kg)
